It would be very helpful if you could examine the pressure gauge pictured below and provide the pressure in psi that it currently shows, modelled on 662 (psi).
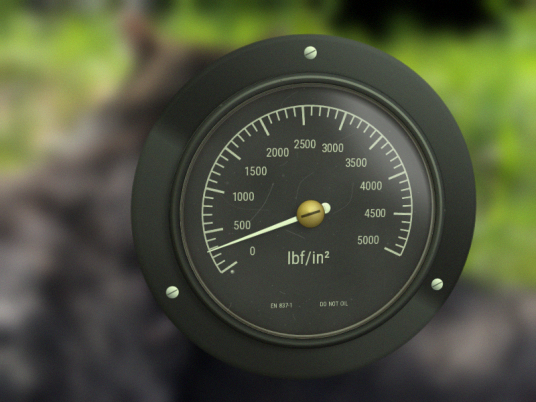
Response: 300 (psi)
